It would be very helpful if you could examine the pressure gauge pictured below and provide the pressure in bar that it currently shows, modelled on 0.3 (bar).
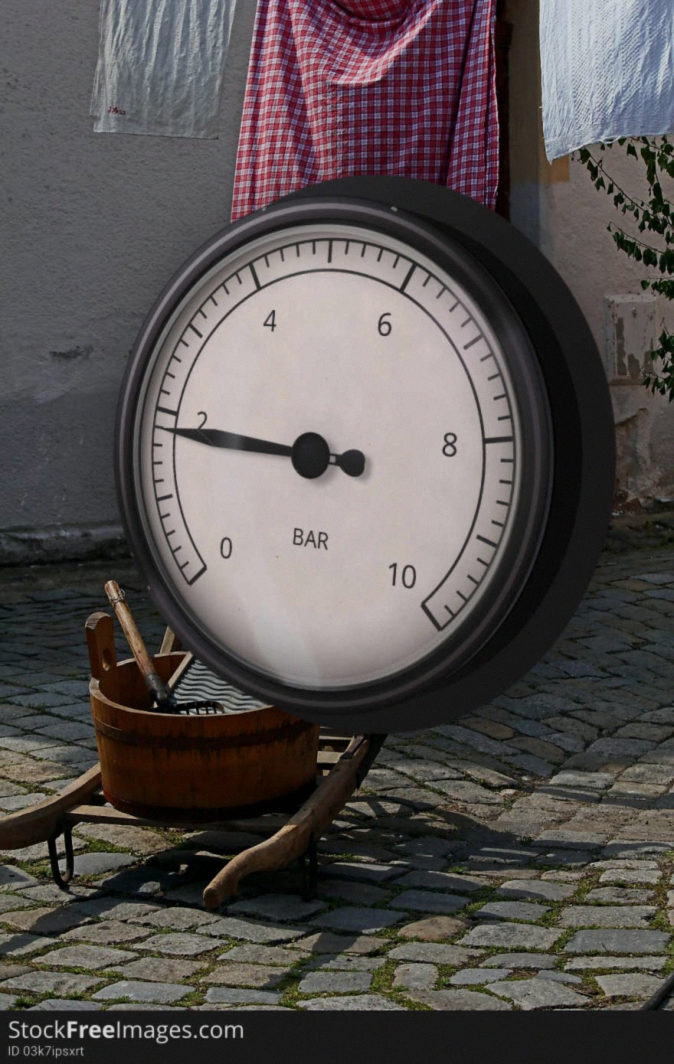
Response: 1.8 (bar)
